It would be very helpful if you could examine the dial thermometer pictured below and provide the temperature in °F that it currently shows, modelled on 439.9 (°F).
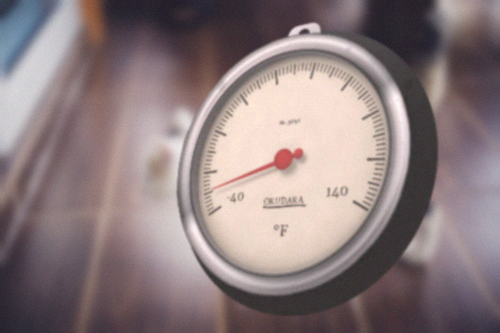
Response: -30 (°F)
